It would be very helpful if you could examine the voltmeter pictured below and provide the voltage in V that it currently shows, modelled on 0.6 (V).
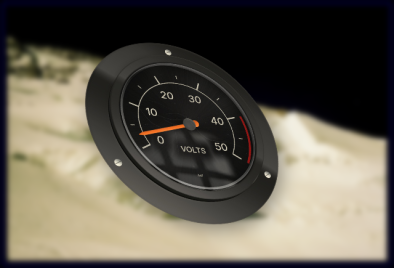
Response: 2.5 (V)
